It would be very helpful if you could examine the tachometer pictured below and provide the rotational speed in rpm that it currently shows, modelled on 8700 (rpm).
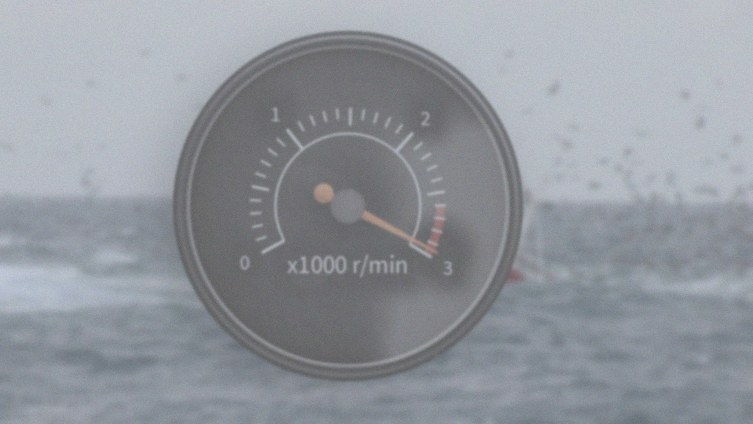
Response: 2950 (rpm)
